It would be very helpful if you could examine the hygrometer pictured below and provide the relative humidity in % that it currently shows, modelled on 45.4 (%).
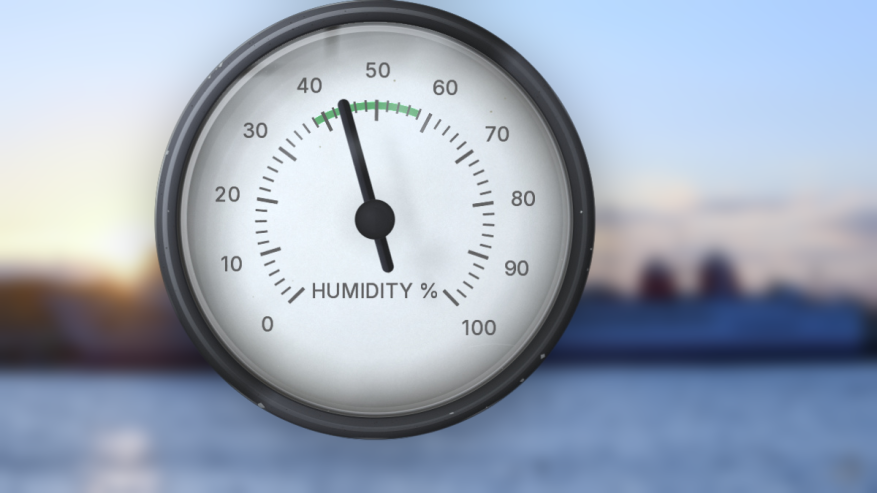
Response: 44 (%)
